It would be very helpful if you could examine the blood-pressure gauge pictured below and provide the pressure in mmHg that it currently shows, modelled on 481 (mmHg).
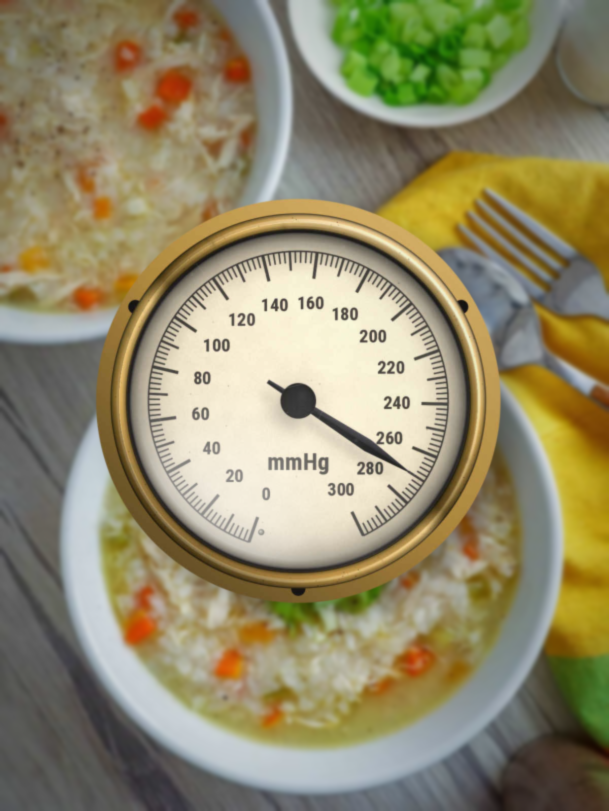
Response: 270 (mmHg)
